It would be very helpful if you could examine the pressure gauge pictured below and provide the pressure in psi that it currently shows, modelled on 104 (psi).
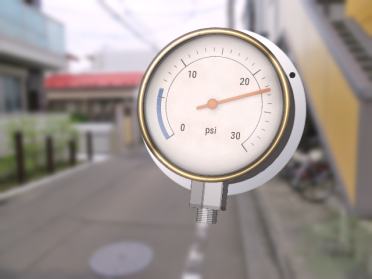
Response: 22.5 (psi)
